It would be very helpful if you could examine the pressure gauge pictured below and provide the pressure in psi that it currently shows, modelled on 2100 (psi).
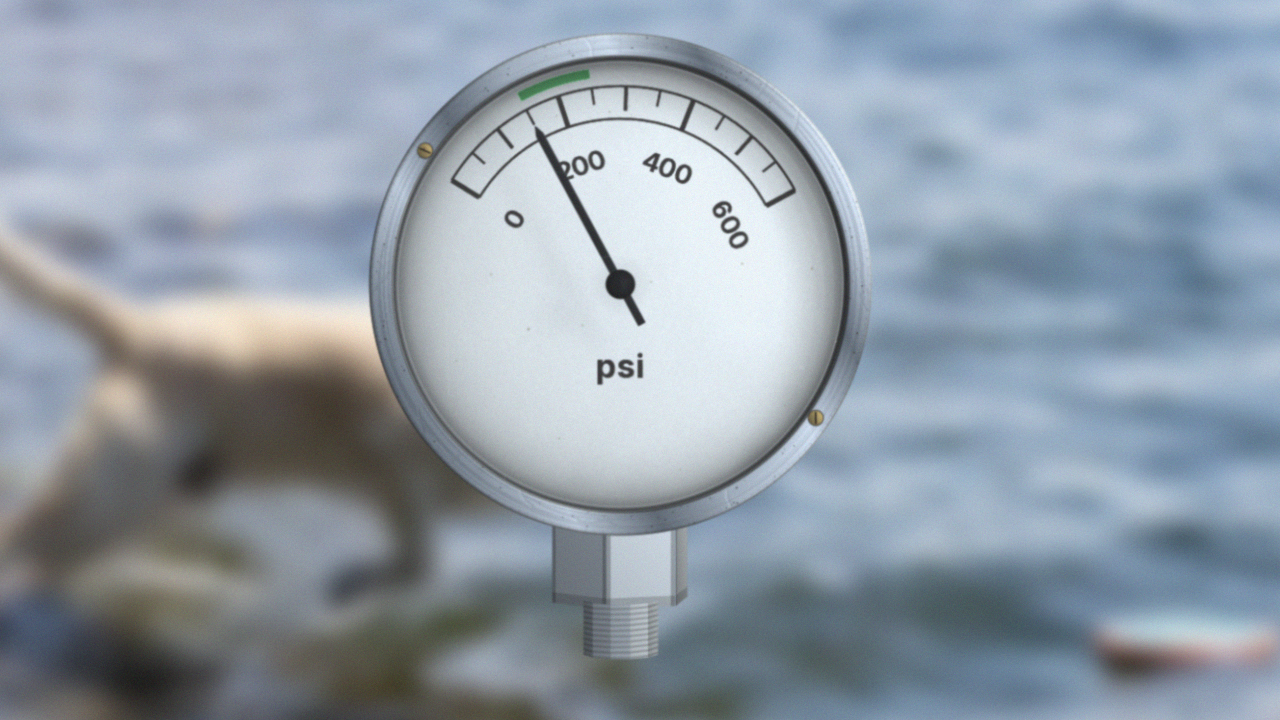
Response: 150 (psi)
